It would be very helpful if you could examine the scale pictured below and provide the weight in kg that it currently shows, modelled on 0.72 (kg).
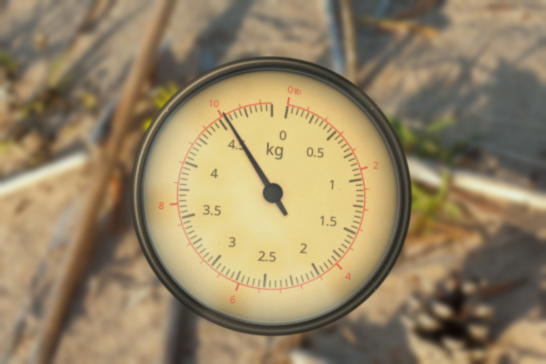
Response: 4.55 (kg)
